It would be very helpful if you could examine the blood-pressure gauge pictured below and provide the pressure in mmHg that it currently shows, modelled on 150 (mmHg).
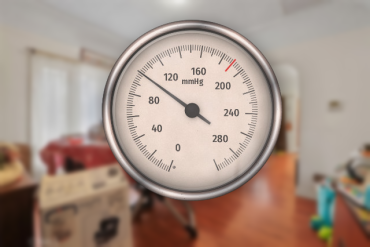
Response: 100 (mmHg)
